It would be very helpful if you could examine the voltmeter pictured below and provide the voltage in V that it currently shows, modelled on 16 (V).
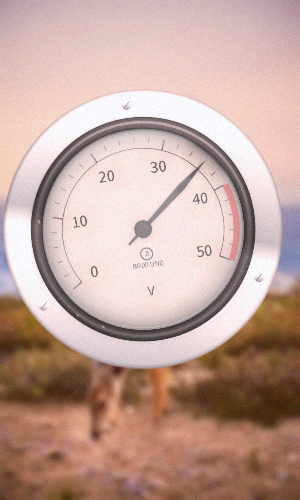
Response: 36 (V)
